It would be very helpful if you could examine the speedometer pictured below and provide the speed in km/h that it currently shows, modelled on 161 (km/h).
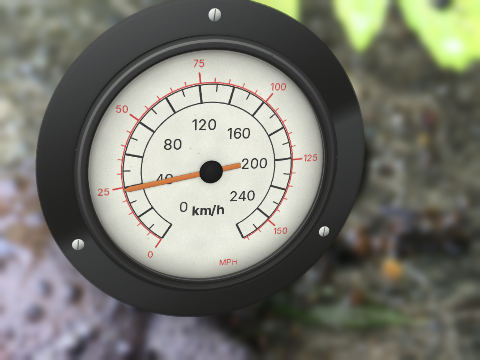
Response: 40 (km/h)
